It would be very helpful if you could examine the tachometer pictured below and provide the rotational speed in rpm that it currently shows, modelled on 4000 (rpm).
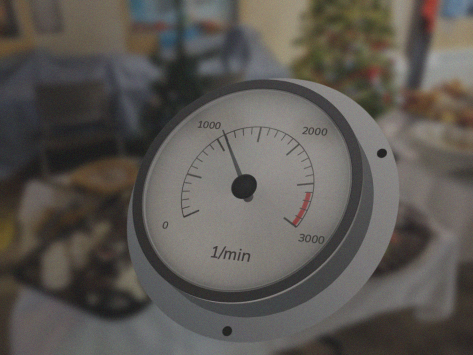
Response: 1100 (rpm)
